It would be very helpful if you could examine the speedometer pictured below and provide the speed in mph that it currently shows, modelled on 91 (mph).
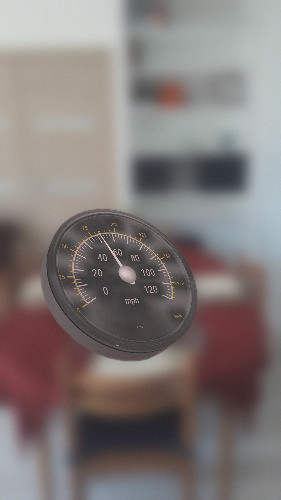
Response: 50 (mph)
